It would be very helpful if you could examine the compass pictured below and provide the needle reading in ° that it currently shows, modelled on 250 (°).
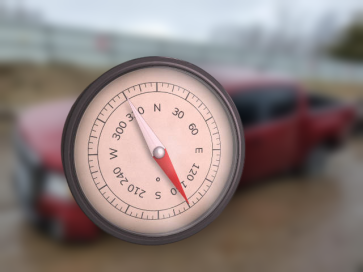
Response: 150 (°)
